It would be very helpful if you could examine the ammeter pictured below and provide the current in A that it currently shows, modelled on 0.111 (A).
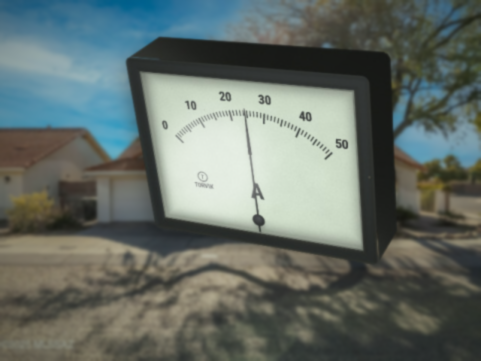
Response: 25 (A)
